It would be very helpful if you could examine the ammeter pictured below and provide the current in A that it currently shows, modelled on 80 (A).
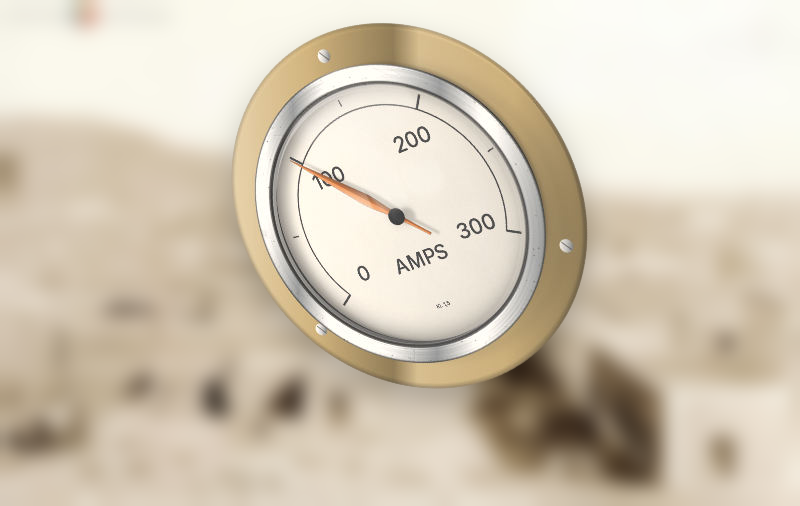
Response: 100 (A)
